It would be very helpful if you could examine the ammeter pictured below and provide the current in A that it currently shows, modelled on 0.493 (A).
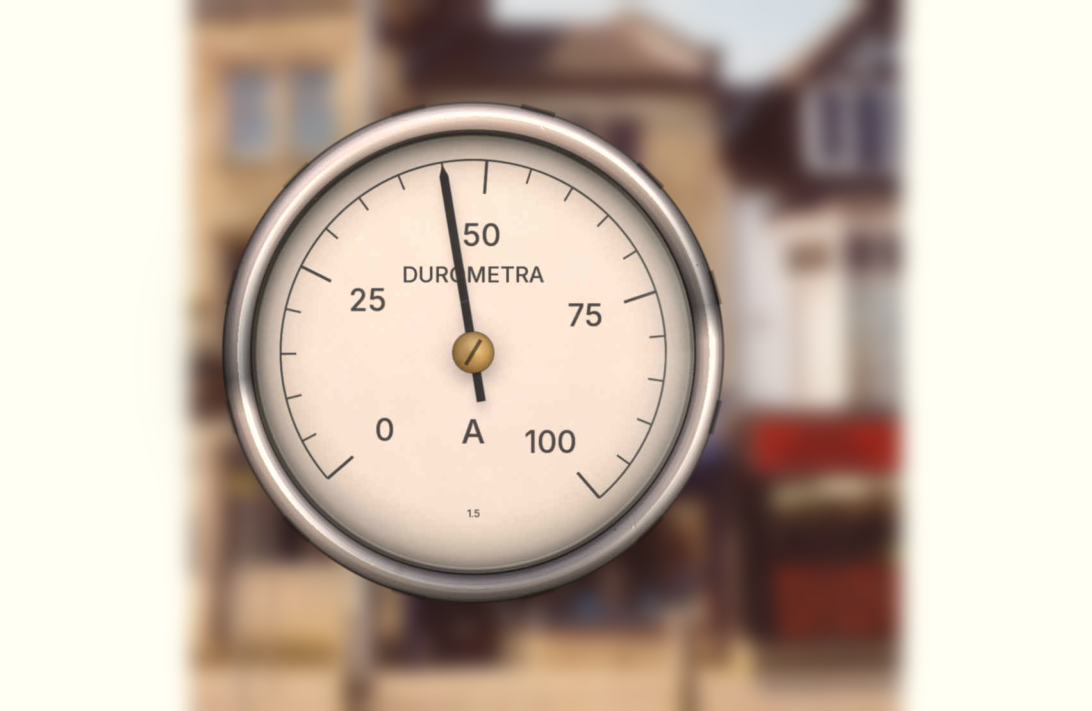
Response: 45 (A)
